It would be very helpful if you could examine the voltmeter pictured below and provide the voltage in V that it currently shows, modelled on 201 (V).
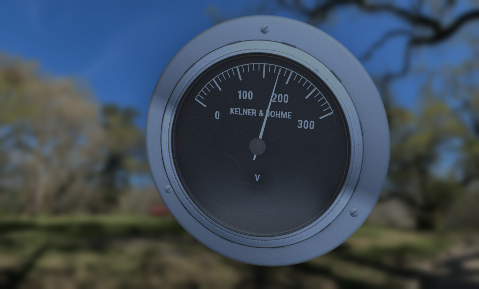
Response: 180 (V)
